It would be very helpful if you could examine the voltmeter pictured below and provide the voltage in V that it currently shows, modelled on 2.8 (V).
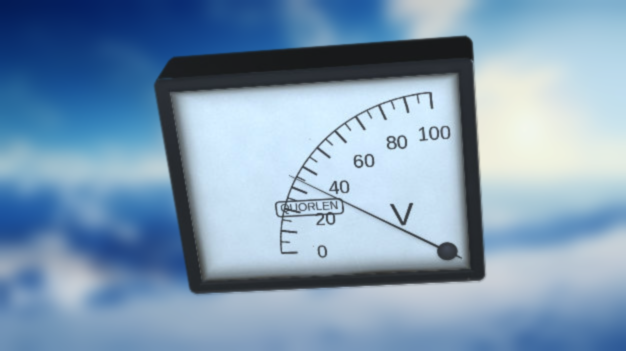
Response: 35 (V)
